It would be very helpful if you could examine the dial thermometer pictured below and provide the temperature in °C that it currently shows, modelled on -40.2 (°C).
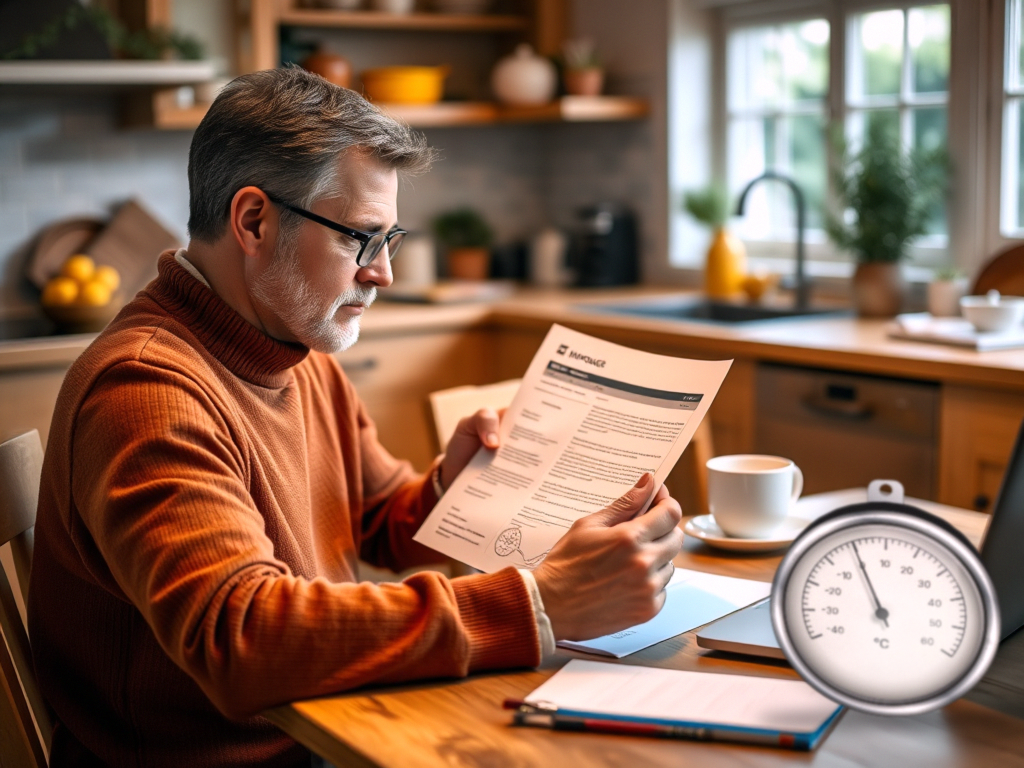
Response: 0 (°C)
